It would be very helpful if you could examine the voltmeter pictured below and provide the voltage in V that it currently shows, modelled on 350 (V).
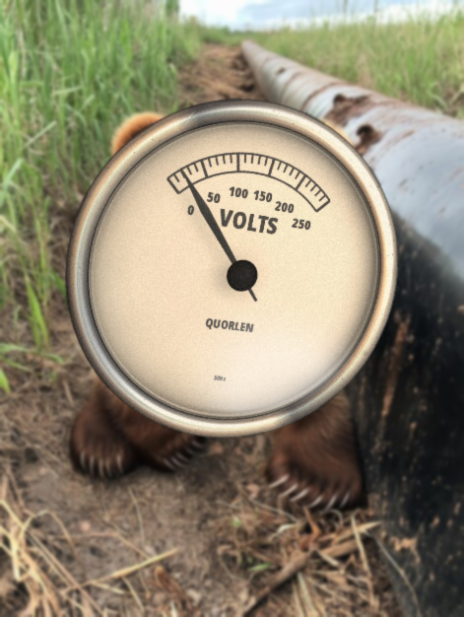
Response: 20 (V)
